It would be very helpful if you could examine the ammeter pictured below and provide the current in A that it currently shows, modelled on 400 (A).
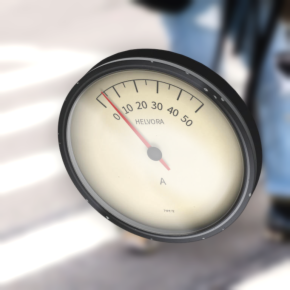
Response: 5 (A)
